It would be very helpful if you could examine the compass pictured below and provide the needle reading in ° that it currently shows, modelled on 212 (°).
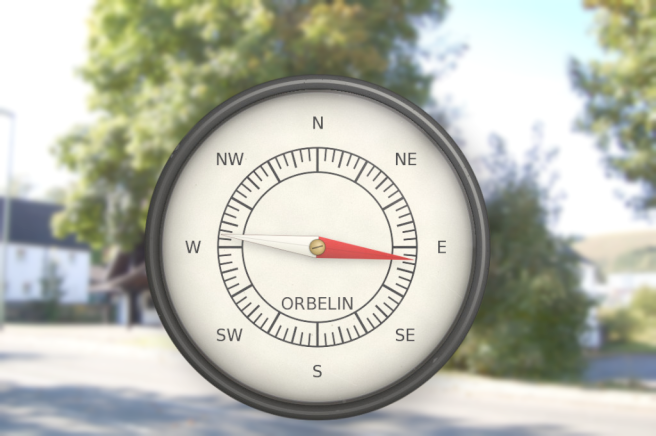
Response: 97.5 (°)
